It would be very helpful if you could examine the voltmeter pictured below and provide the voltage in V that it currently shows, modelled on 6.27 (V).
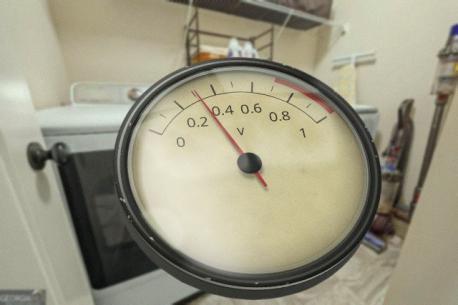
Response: 0.3 (V)
